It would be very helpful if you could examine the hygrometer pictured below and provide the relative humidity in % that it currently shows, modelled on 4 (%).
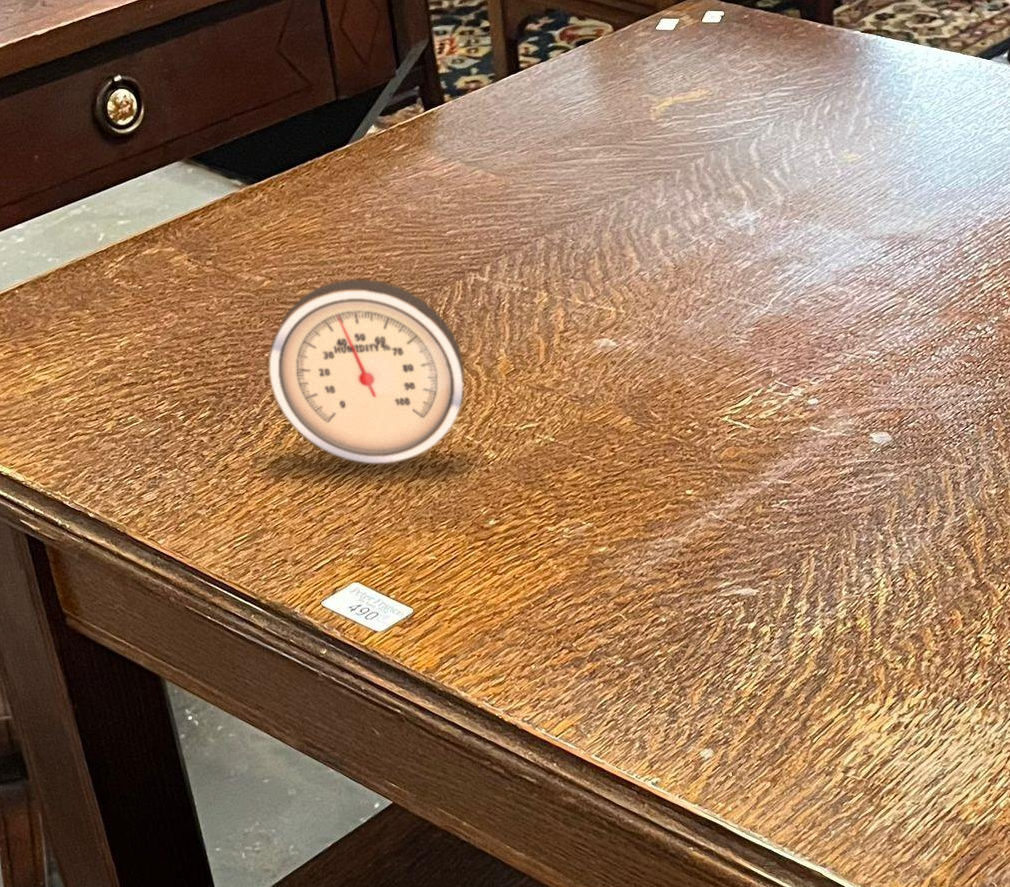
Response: 45 (%)
